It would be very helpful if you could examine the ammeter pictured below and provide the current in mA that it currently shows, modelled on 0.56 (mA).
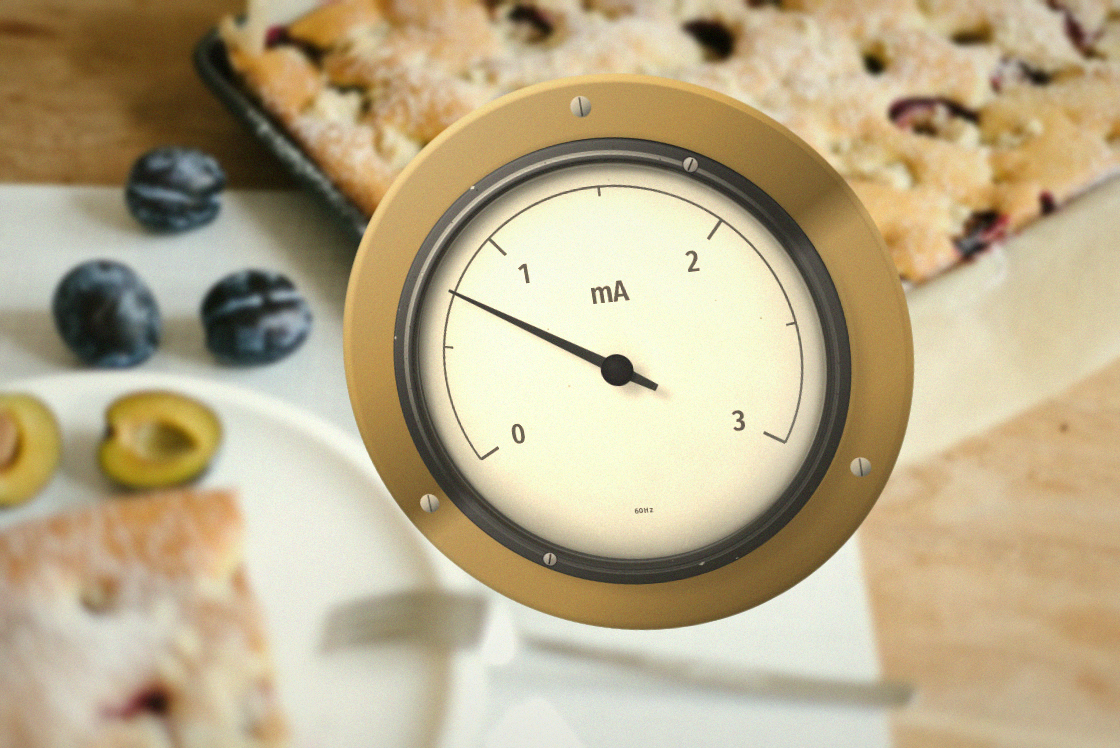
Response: 0.75 (mA)
